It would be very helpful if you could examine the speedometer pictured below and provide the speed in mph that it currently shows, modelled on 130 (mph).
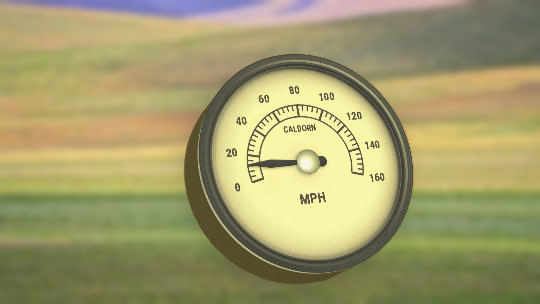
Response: 12 (mph)
